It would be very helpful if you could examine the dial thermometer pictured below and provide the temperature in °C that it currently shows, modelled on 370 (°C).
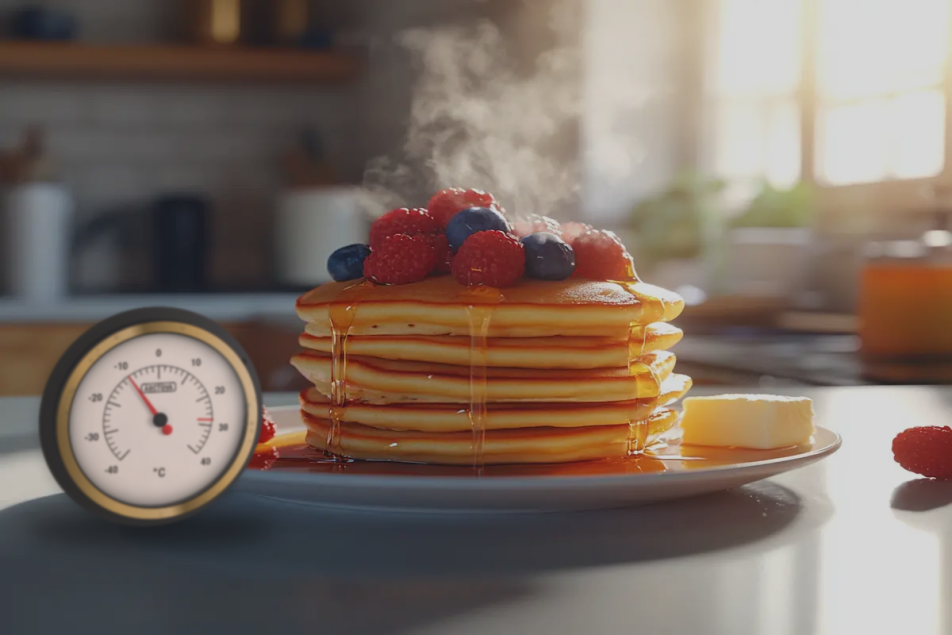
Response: -10 (°C)
